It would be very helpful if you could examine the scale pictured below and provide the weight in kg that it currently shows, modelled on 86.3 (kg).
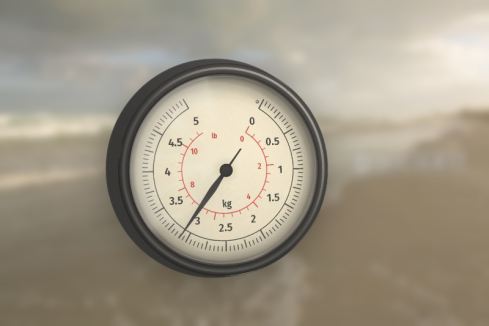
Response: 3.1 (kg)
